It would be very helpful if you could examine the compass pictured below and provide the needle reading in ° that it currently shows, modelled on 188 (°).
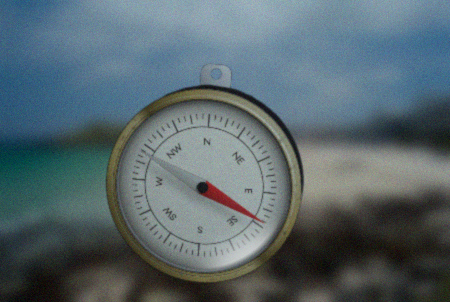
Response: 115 (°)
